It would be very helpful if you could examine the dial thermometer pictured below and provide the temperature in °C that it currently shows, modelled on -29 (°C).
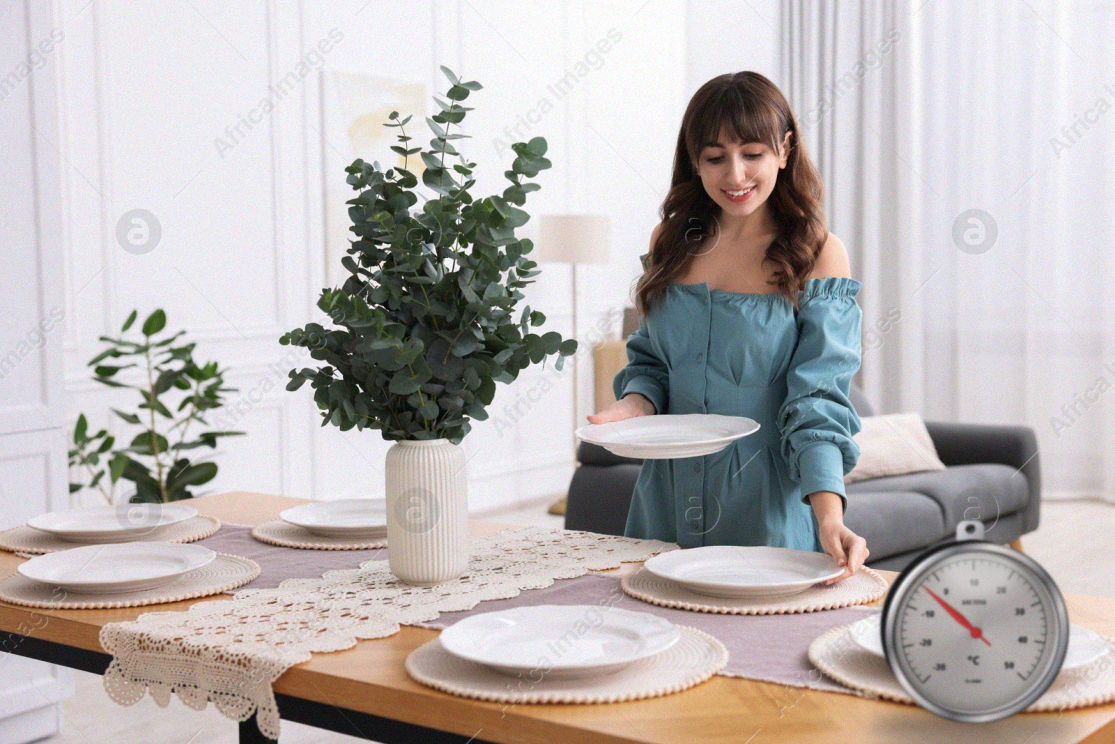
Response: -4 (°C)
